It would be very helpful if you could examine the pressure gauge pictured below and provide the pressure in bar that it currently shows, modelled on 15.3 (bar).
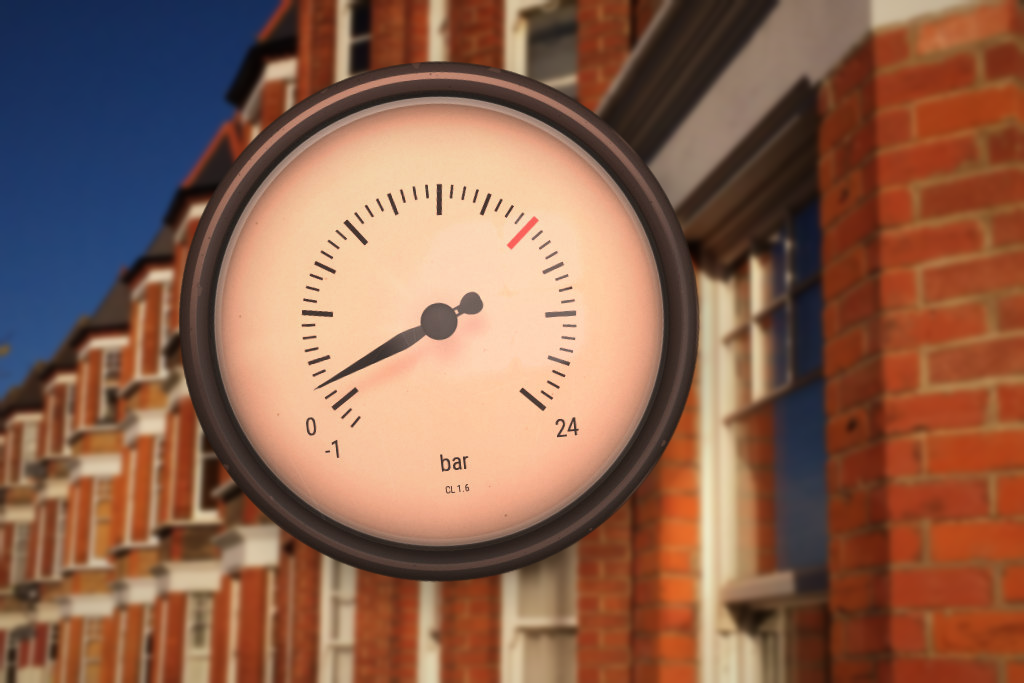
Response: 1 (bar)
